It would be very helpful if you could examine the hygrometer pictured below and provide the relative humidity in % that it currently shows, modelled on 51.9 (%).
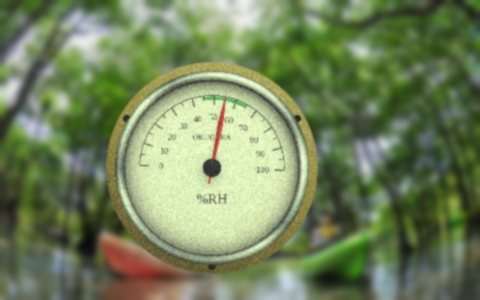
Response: 55 (%)
